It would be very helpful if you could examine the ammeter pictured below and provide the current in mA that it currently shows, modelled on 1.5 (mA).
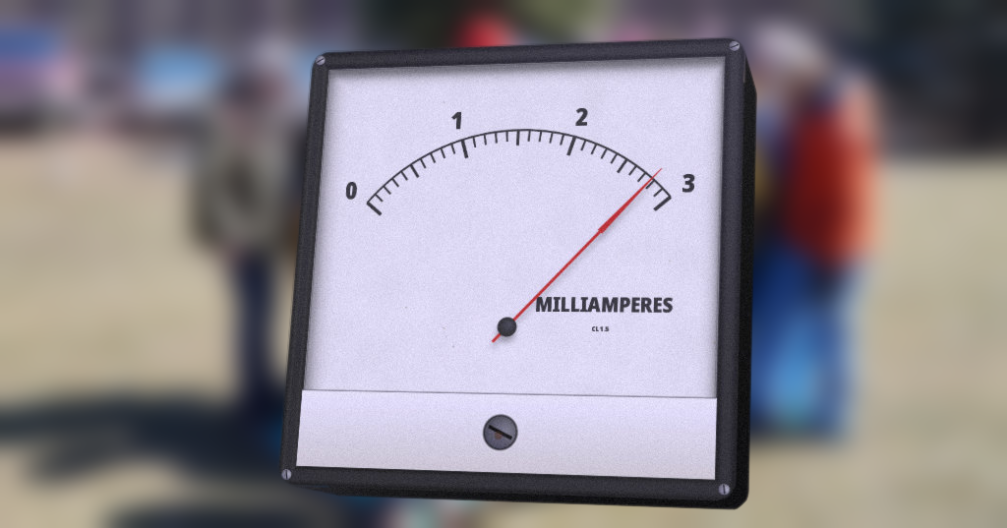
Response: 2.8 (mA)
